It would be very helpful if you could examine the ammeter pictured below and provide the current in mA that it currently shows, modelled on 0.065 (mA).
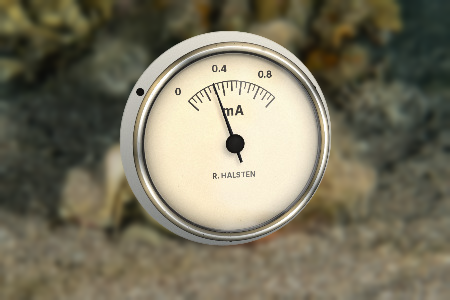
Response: 0.3 (mA)
